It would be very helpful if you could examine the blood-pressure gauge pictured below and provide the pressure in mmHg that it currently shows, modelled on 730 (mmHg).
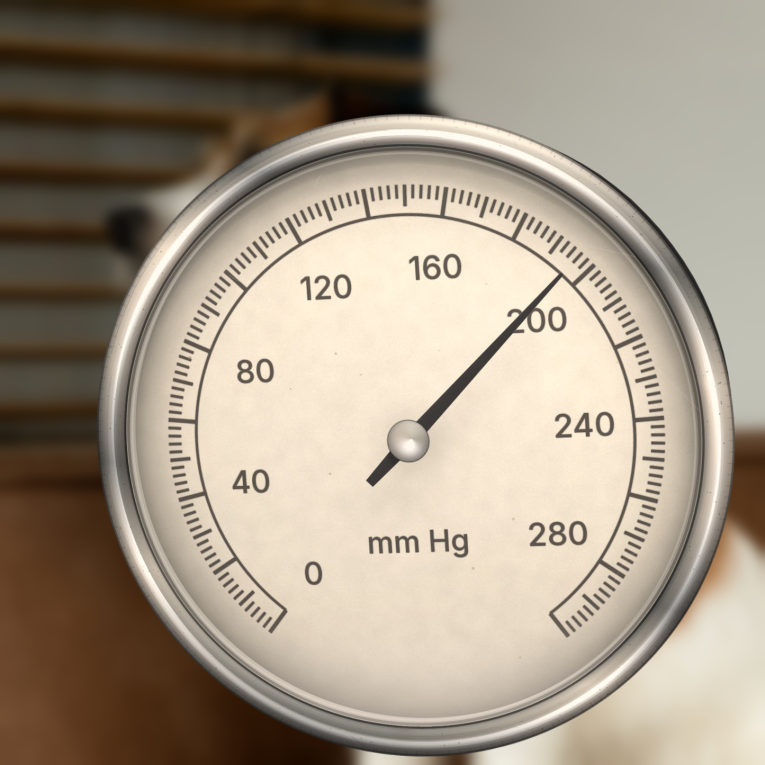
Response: 196 (mmHg)
